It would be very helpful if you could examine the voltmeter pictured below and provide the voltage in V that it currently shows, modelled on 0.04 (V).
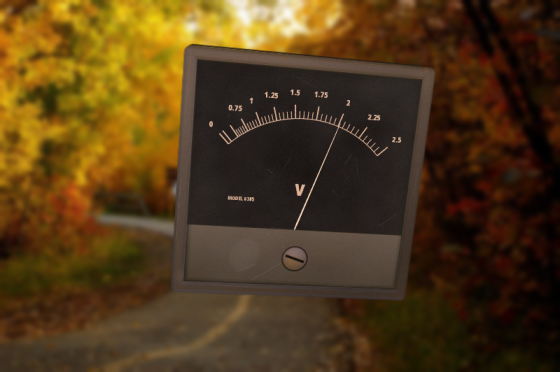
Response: 2 (V)
